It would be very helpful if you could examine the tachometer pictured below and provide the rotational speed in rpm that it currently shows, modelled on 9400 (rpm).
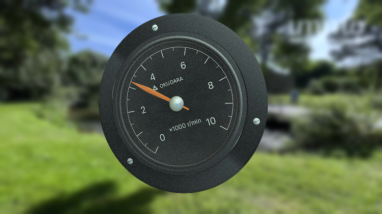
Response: 3250 (rpm)
